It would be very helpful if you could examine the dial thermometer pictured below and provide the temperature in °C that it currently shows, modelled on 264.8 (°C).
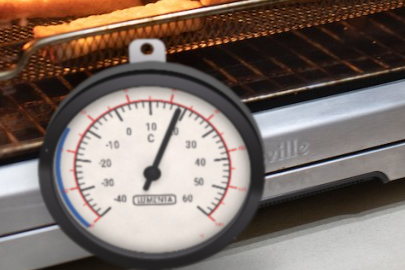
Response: 18 (°C)
